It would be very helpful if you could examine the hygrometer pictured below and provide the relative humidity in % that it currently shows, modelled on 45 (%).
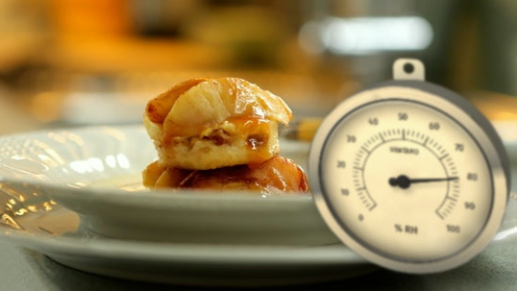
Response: 80 (%)
